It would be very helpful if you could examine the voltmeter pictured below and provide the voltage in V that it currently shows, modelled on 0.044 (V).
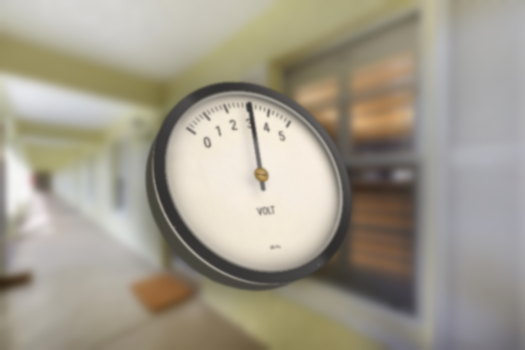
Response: 3 (V)
